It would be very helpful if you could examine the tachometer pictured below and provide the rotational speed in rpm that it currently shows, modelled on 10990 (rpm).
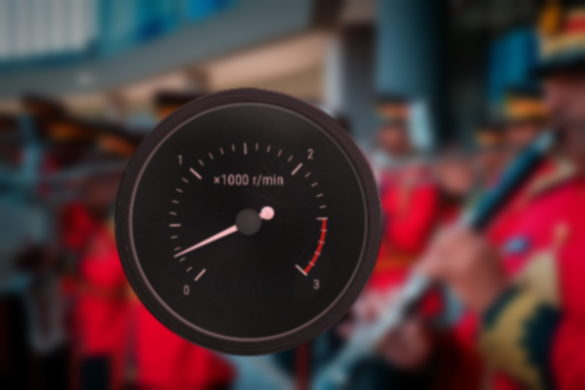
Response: 250 (rpm)
